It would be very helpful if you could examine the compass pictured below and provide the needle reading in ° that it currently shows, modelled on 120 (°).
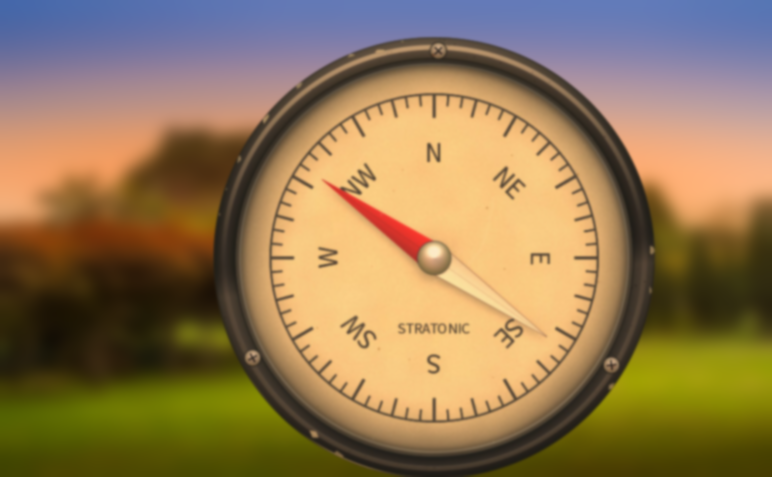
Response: 305 (°)
